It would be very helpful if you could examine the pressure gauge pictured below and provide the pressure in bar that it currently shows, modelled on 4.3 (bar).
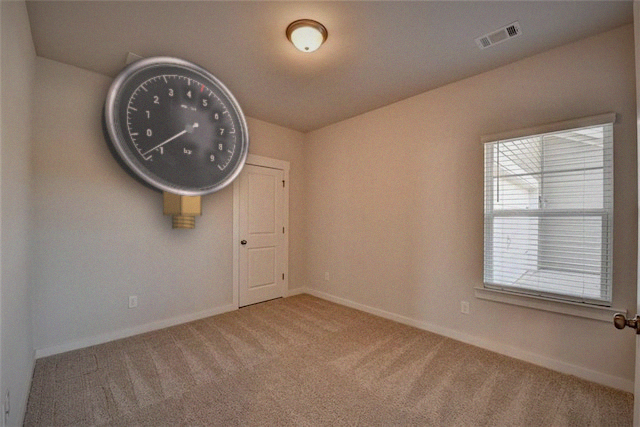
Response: -0.8 (bar)
